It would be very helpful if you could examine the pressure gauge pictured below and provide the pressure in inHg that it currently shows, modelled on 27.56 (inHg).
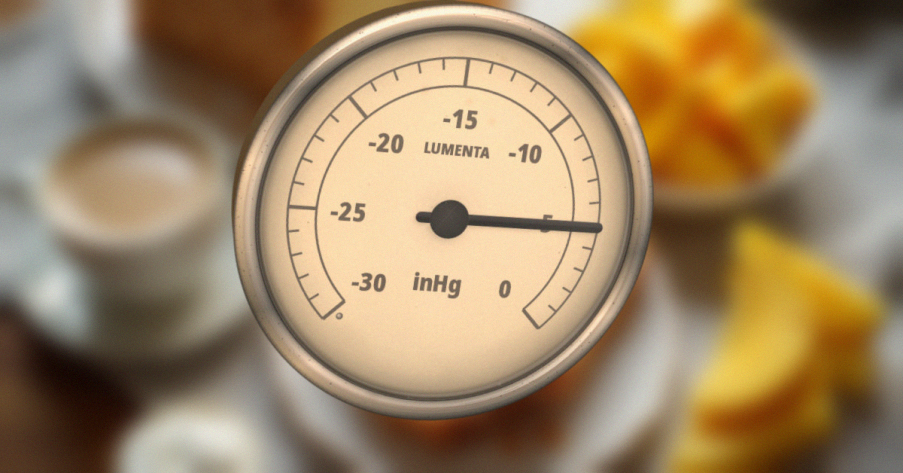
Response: -5 (inHg)
